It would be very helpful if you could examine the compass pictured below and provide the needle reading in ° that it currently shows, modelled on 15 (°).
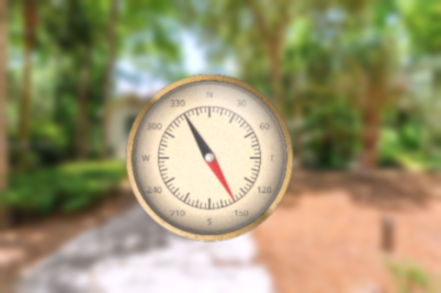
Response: 150 (°)
